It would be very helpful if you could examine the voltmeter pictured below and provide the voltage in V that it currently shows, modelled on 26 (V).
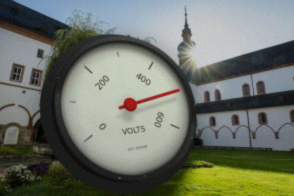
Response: 500 (V)
